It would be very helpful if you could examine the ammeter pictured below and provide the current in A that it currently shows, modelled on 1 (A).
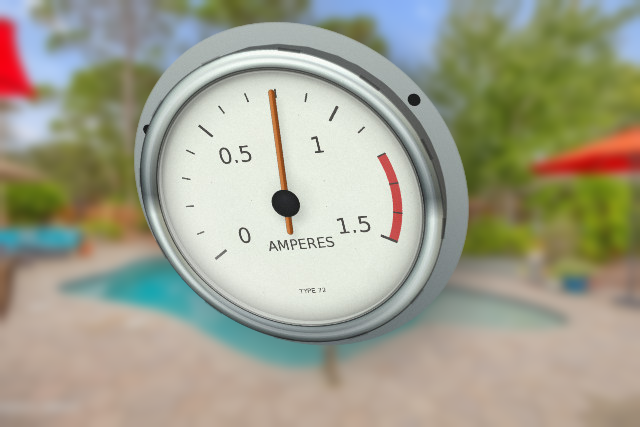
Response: 0.8 (A)
